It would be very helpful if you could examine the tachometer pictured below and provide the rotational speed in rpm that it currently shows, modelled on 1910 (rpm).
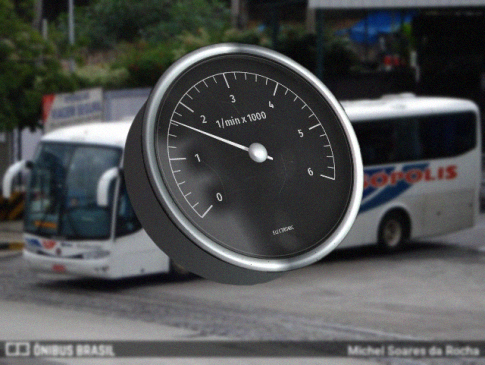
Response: 1600 (rpm)
